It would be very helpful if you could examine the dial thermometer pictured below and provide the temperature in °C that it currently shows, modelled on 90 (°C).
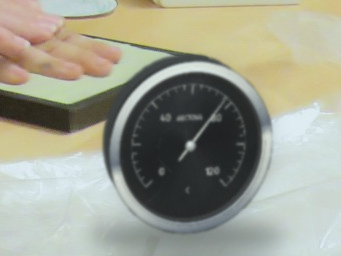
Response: 76 (°C)
